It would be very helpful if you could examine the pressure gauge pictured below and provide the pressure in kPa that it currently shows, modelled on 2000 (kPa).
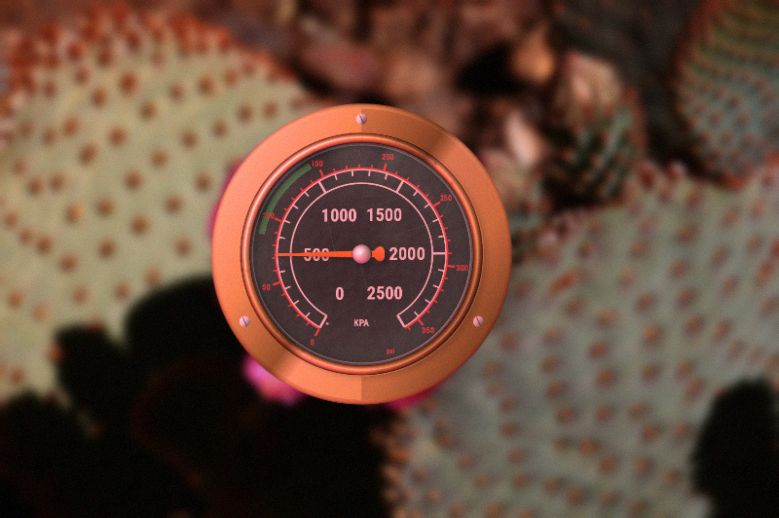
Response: 500 (kPa)
